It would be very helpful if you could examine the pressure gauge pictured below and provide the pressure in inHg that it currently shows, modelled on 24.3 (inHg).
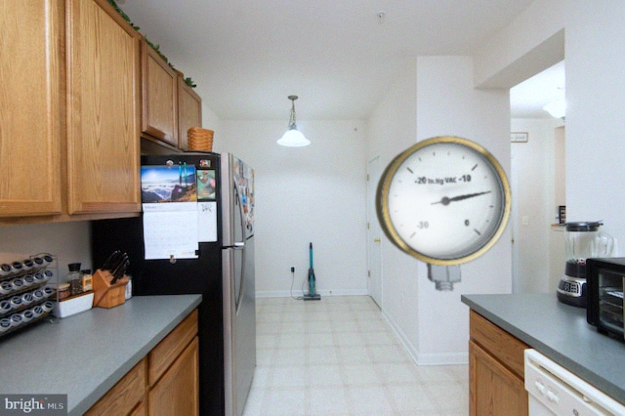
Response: -6 (inHg)
